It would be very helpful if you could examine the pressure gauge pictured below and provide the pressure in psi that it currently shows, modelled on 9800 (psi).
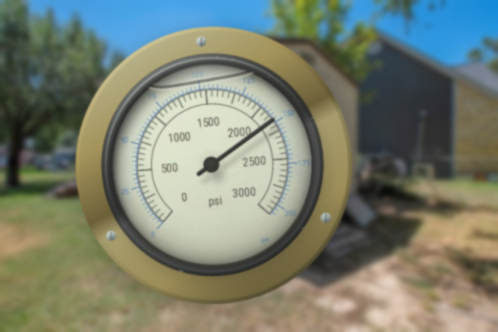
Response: 2150 (psi)
